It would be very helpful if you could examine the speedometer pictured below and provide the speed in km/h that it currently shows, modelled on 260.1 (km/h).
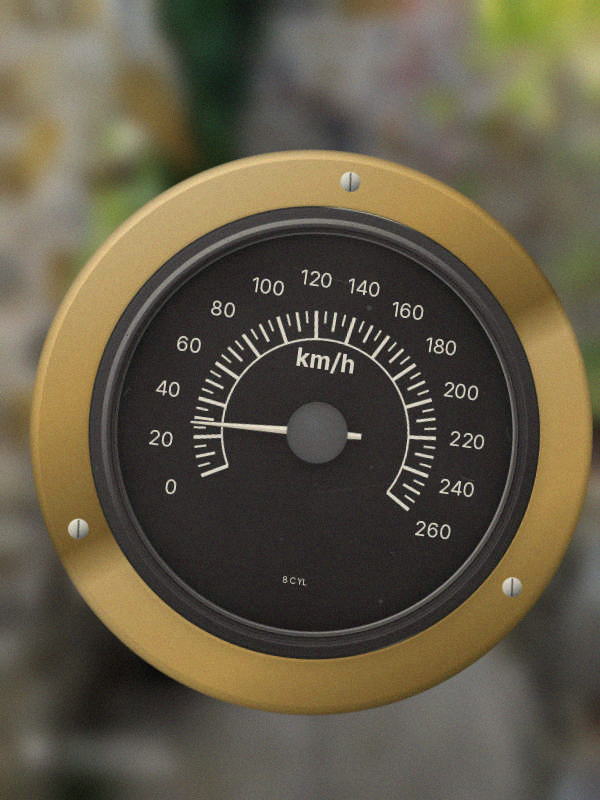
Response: 27.5 (km/h)
